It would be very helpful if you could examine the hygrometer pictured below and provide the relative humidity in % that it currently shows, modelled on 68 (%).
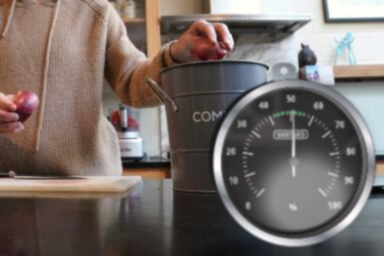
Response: 50 (%)
